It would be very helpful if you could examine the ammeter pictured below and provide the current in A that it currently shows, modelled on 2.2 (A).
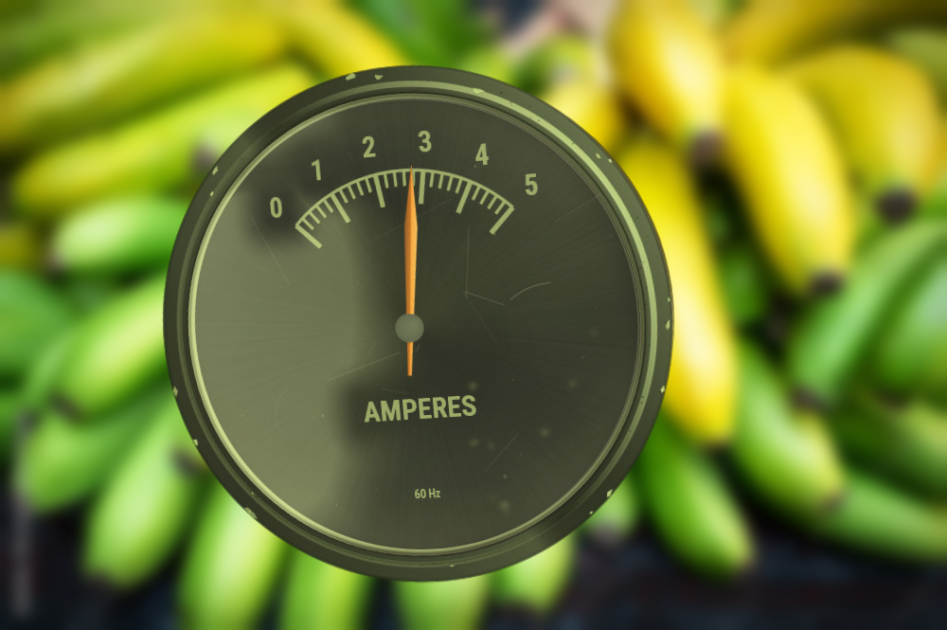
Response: 2.8 (A)
